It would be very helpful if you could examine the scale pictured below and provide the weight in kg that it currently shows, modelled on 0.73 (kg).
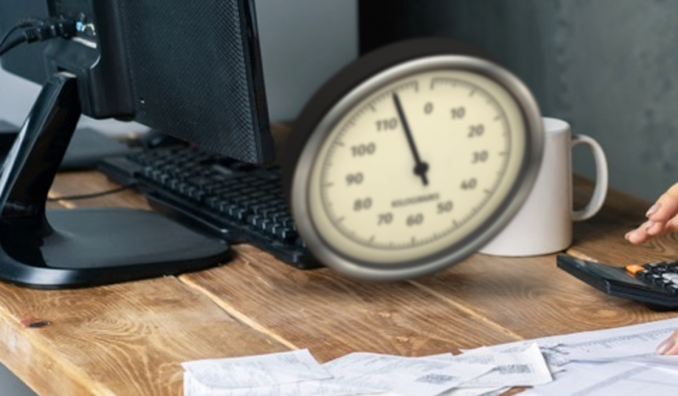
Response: 115 (kg)
